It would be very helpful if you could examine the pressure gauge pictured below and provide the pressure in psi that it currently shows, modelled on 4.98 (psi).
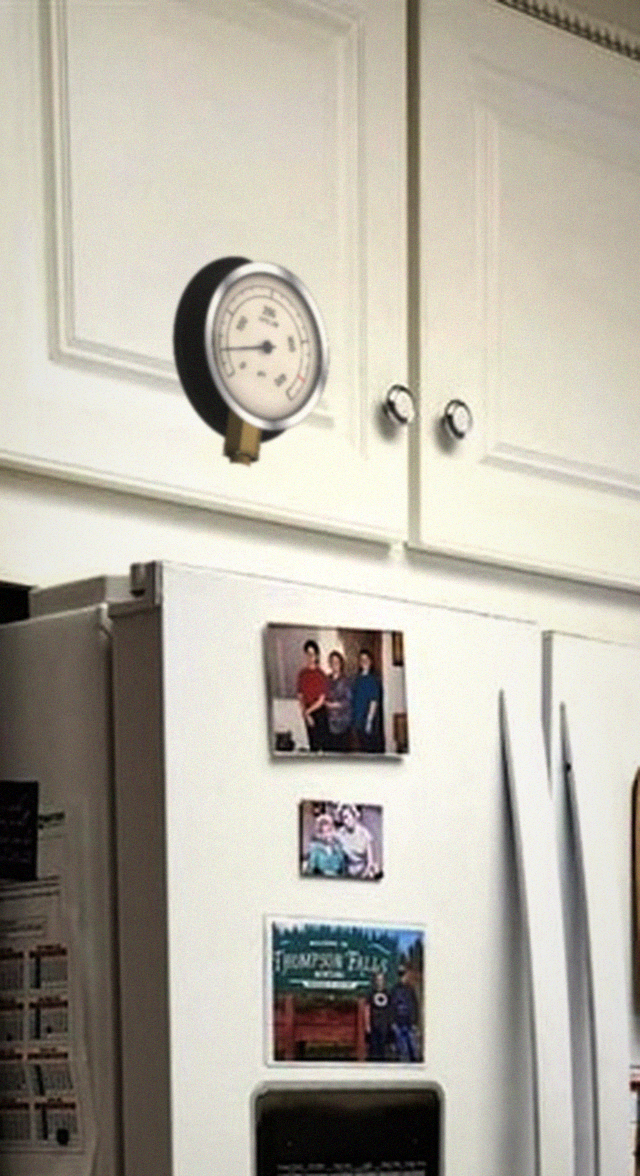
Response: 40 (psi)
